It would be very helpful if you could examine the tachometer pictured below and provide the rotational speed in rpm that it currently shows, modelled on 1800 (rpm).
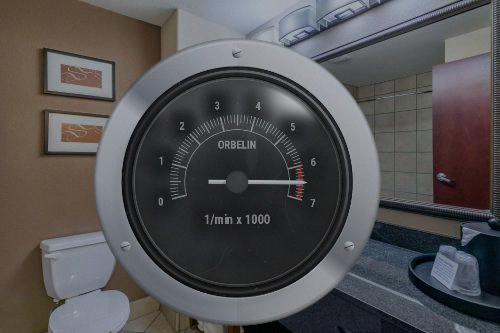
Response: 6500 (rpm)
